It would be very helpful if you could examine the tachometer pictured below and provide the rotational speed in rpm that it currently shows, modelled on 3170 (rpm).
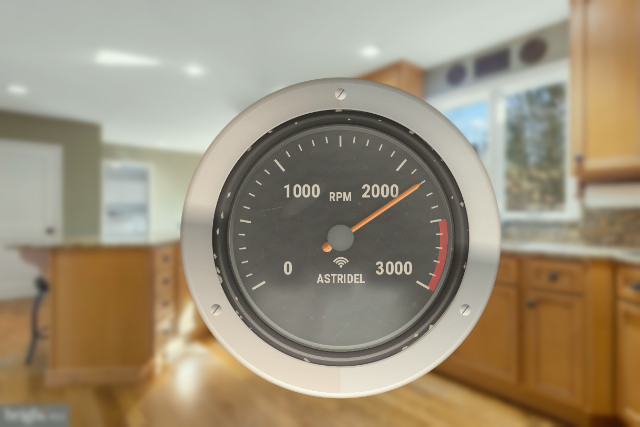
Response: 2200 (rpm)
